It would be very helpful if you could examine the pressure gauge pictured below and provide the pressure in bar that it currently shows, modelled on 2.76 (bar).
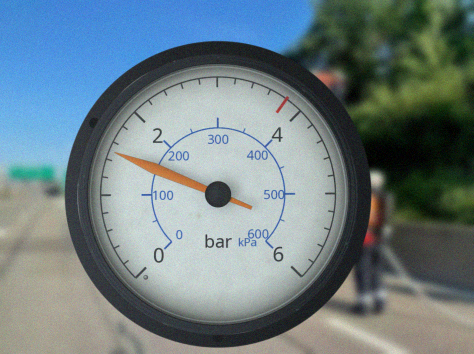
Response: 1.5 (bar)
